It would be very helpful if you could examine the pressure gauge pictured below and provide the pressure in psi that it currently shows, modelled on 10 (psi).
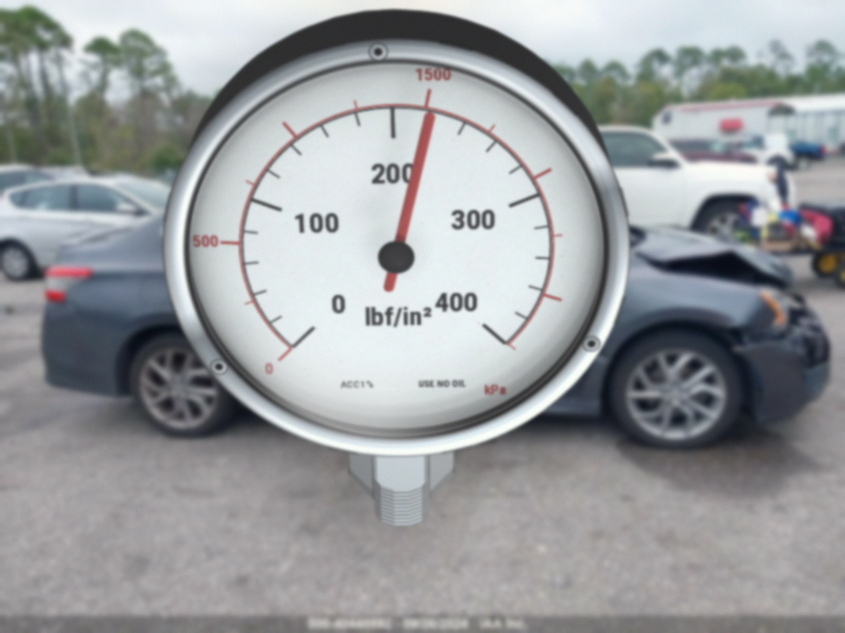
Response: 220 (psi)
